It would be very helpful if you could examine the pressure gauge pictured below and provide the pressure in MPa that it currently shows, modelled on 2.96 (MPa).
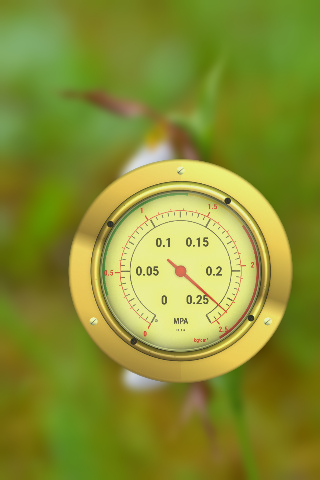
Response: 0.235 (MPa)
